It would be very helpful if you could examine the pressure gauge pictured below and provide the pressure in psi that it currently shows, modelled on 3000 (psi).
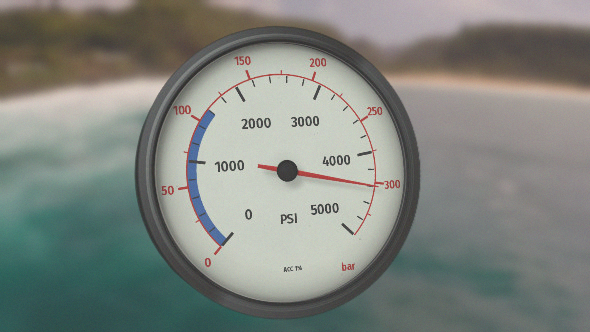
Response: 4400 (psi)
